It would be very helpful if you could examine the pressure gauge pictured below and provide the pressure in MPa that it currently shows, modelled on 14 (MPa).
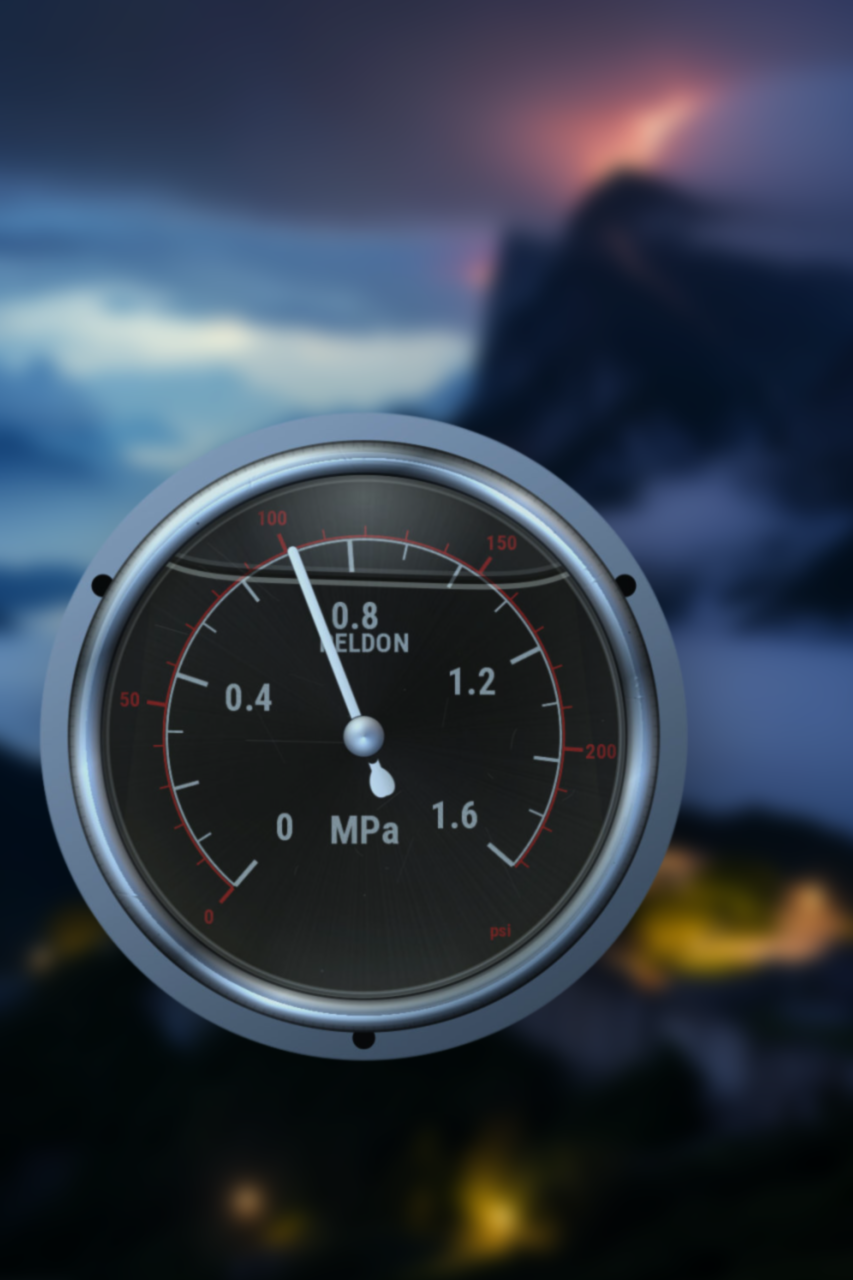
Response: 0.7 (MPa)
